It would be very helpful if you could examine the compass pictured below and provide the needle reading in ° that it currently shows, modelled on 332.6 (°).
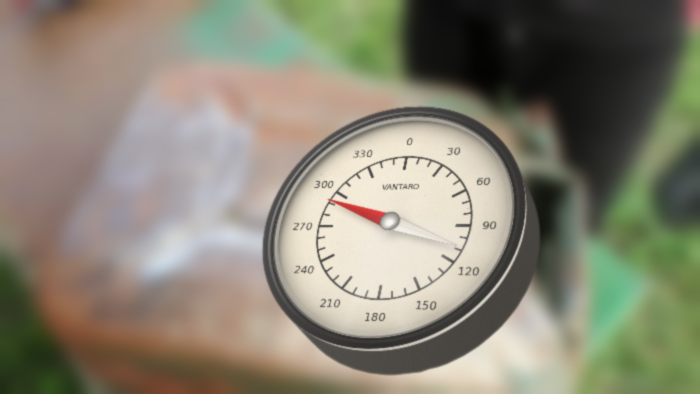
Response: 290 (°)
